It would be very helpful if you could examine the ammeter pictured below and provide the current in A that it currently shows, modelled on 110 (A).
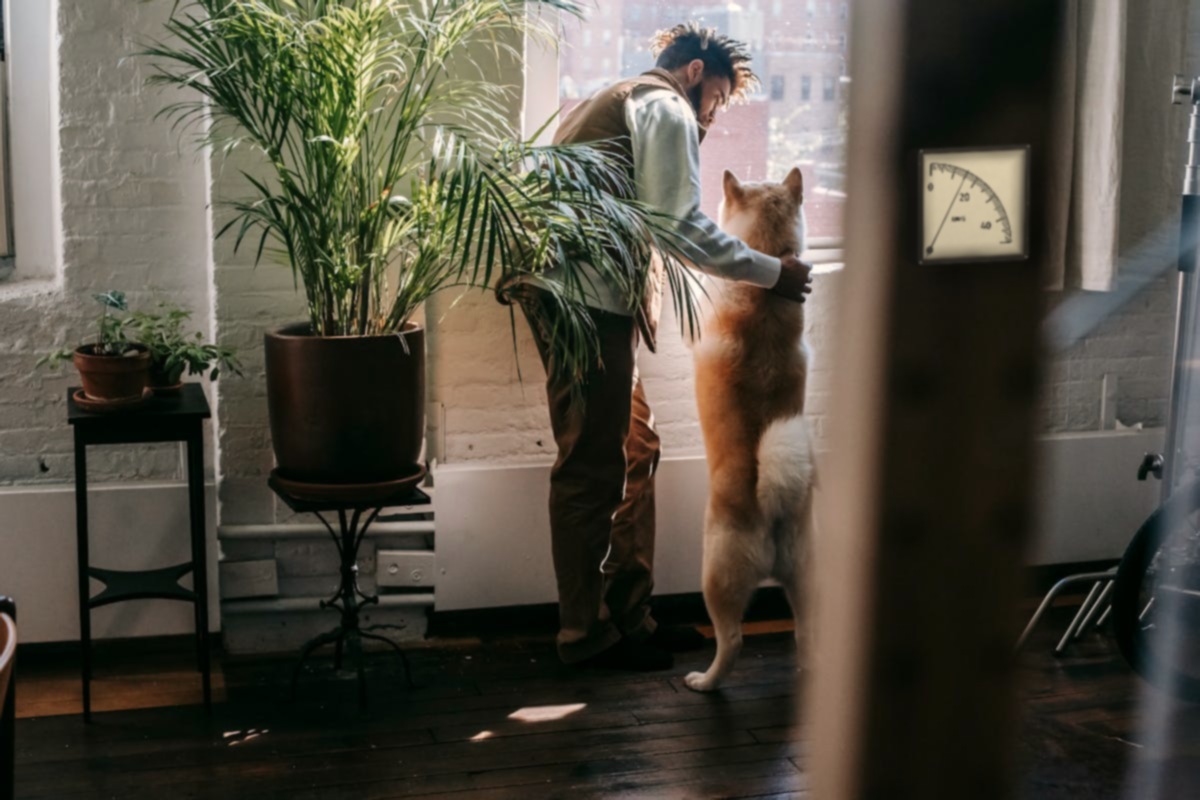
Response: 15 (A)
